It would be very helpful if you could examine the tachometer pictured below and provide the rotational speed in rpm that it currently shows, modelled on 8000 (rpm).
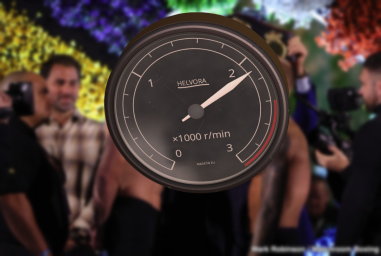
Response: 2100 (rpm)
